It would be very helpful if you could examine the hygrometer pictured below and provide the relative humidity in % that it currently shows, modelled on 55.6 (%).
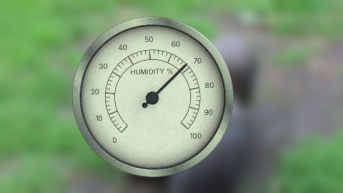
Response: 68 (%)
